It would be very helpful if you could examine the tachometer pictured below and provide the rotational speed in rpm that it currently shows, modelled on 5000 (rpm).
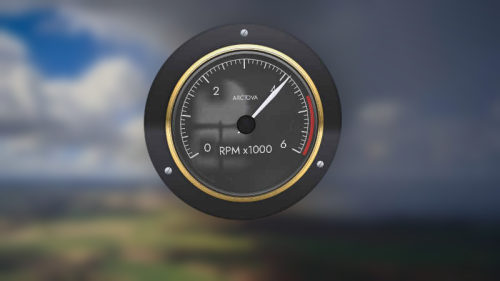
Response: 4100 (rpm)
